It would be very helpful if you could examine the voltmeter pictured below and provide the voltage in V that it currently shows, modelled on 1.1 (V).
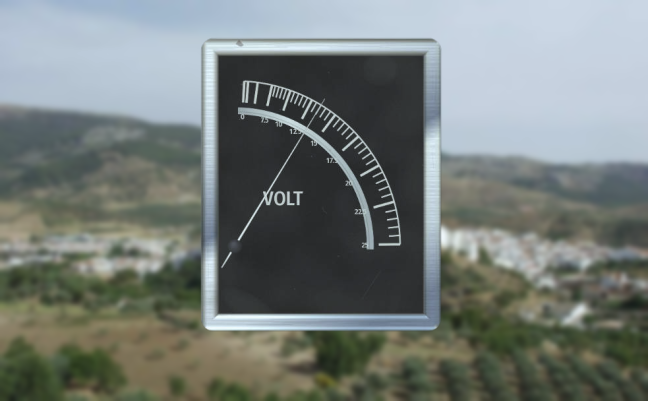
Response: 13.5 (V)
